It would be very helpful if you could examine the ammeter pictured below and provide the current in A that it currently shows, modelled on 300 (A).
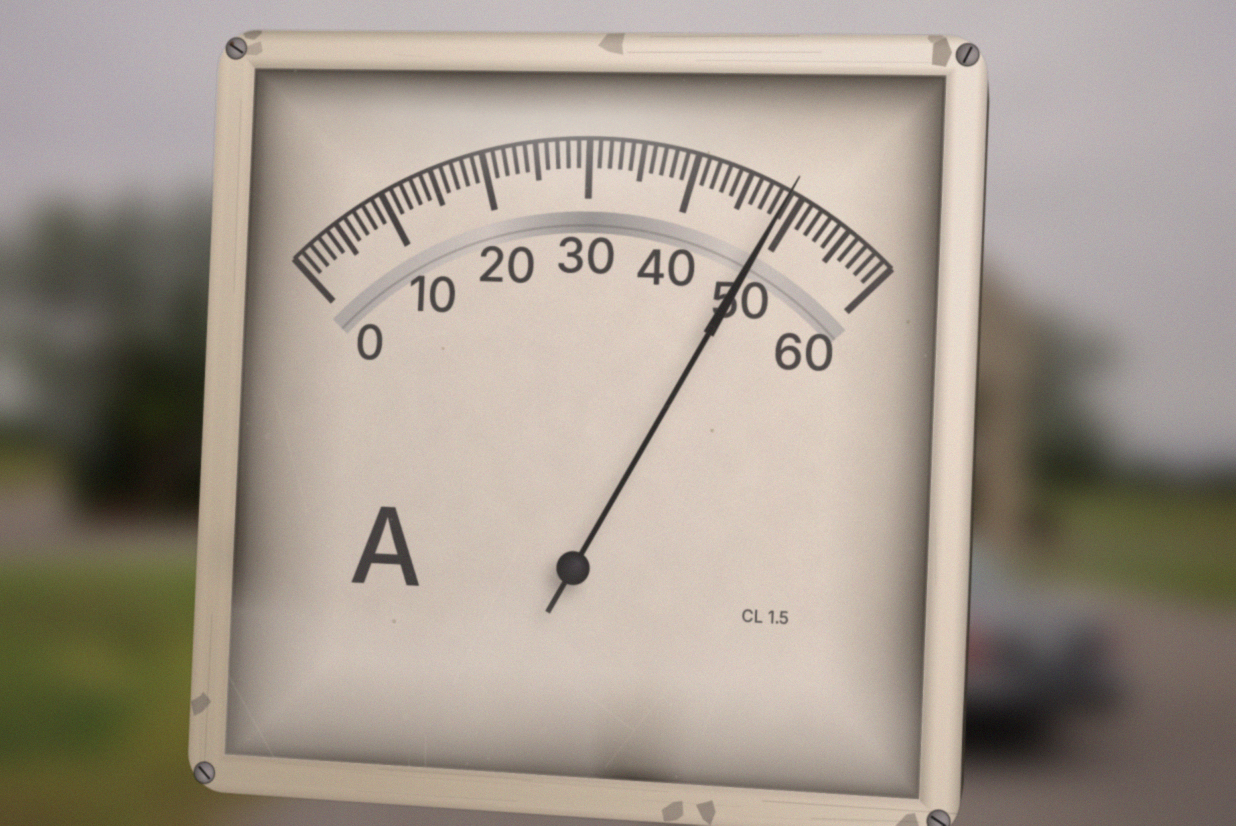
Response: 49 (A)
